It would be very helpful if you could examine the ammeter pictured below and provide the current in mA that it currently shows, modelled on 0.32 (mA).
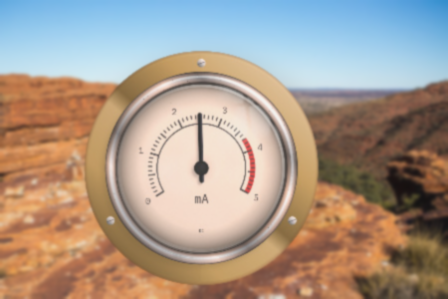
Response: 2.5 (mA)
